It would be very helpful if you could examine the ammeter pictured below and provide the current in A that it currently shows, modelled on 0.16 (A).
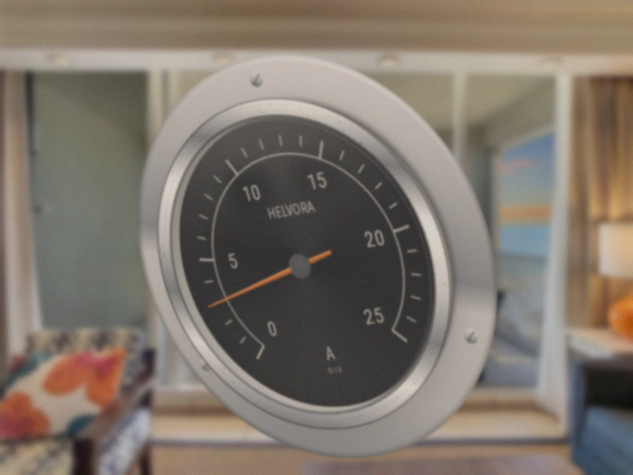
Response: 3 (A)
